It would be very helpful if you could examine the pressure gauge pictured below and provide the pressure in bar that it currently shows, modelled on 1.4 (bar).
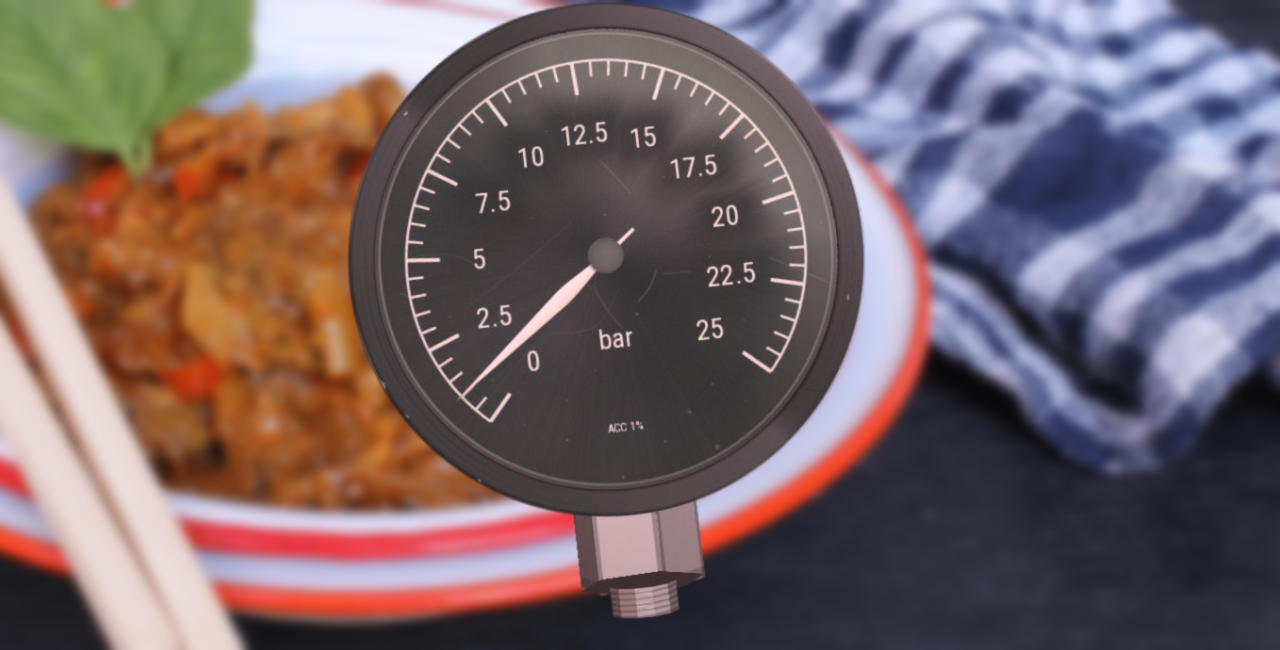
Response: 1 (bar)
